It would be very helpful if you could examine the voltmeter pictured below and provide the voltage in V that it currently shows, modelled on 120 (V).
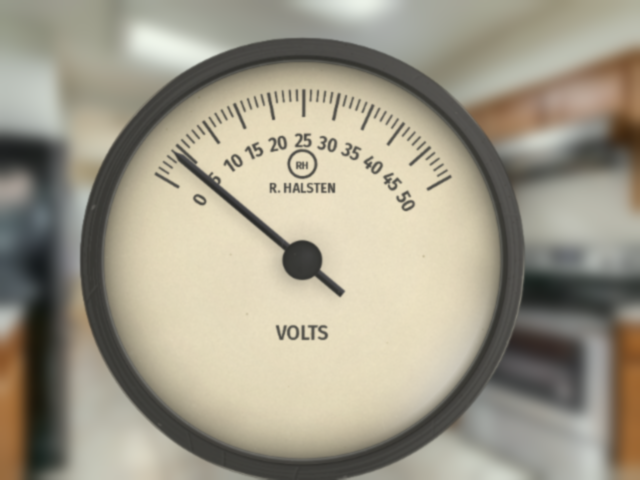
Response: 4 (V)
